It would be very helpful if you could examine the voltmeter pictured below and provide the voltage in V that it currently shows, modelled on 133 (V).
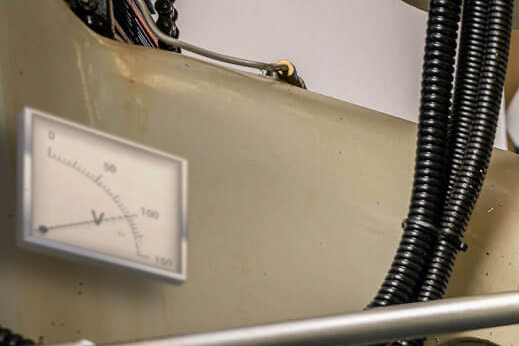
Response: 100 (V)
